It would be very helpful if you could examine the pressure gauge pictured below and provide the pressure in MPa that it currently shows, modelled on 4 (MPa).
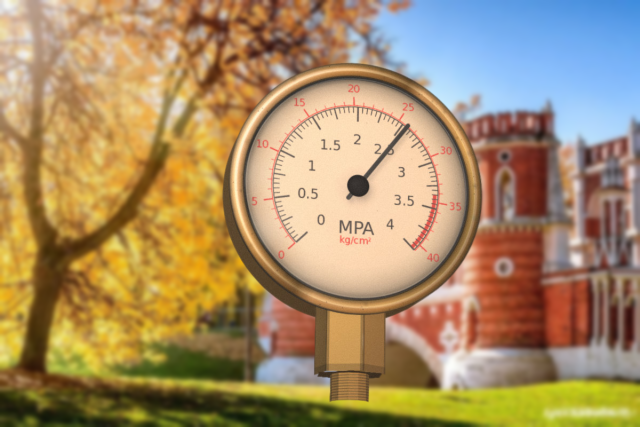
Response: 2.55 (MPa)
